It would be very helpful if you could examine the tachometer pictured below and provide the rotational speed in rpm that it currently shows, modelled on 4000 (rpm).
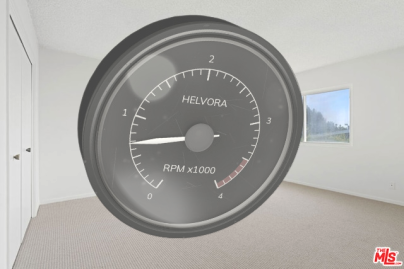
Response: 700 (rpm)
